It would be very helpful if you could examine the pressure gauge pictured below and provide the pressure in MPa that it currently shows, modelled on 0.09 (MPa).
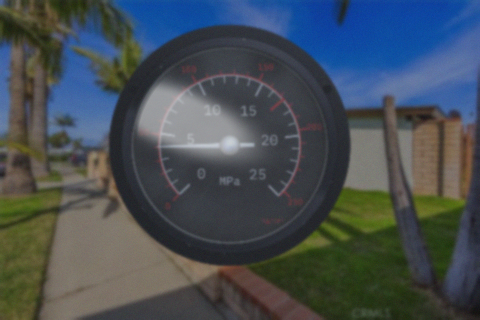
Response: 4 (MPa)
